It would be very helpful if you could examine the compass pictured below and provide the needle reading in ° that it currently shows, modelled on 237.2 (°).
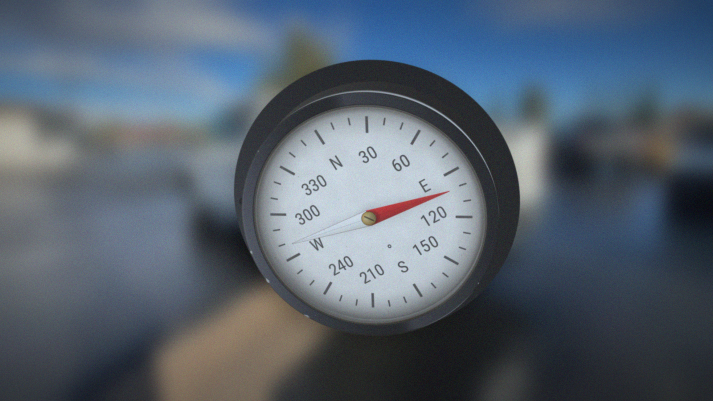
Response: 100 (°)
